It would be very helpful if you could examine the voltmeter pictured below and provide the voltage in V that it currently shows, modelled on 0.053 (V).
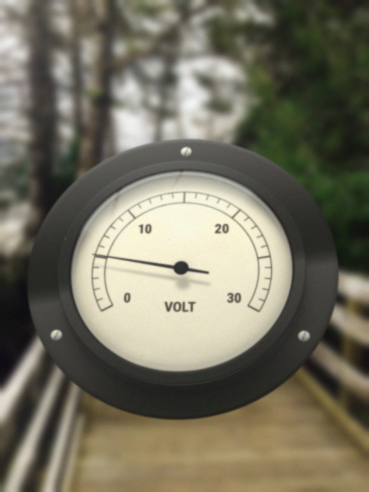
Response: 5 (V)
